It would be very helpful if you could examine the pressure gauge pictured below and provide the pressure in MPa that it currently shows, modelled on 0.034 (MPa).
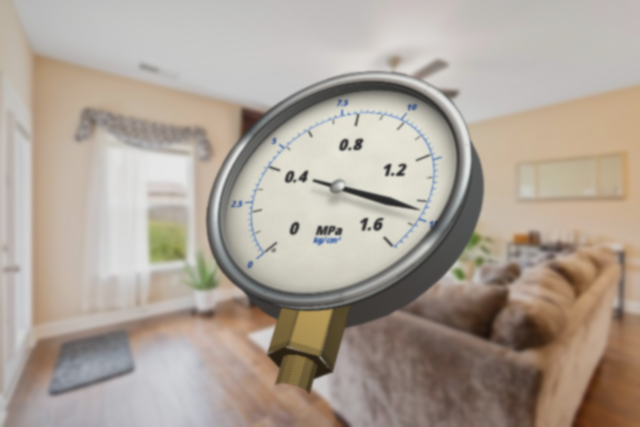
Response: 1.45 (MPa)
